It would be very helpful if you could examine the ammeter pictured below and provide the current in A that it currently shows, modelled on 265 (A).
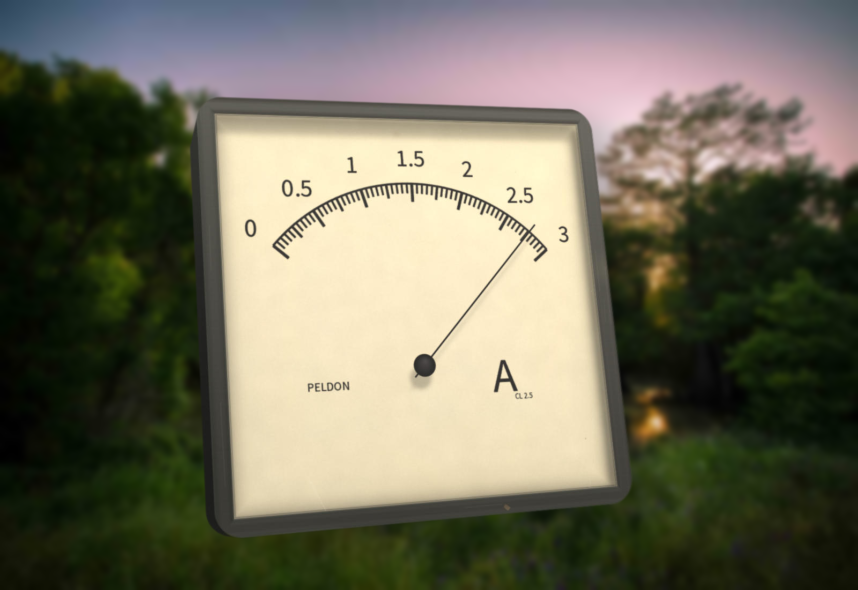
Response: 2.75 (A)
